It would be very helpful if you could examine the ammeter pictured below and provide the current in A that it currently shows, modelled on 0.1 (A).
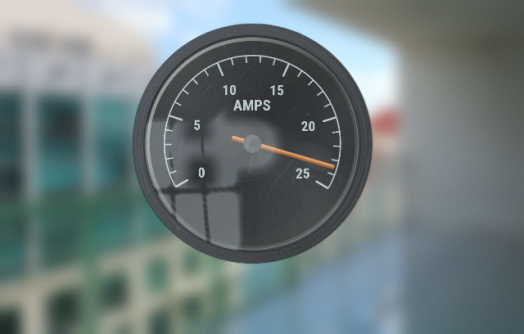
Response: 23.5 (A)
